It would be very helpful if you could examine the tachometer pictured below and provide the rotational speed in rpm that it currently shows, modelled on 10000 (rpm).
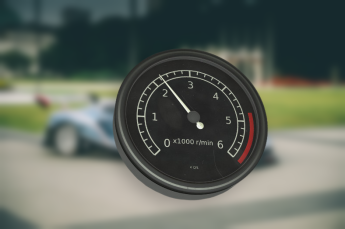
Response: 2200 (rpm)
